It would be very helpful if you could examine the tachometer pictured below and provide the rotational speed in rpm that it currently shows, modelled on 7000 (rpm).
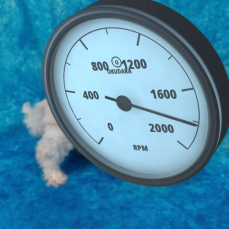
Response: 1800 (rpm)
